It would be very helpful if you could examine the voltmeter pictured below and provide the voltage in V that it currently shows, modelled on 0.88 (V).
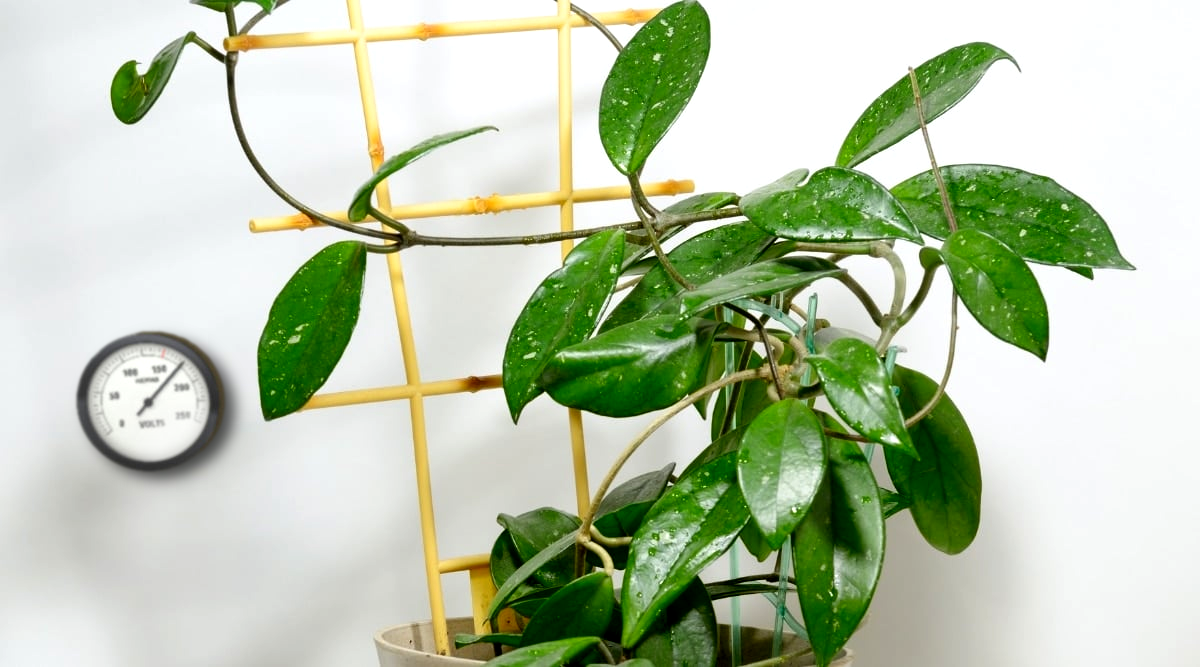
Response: 175 (V)
